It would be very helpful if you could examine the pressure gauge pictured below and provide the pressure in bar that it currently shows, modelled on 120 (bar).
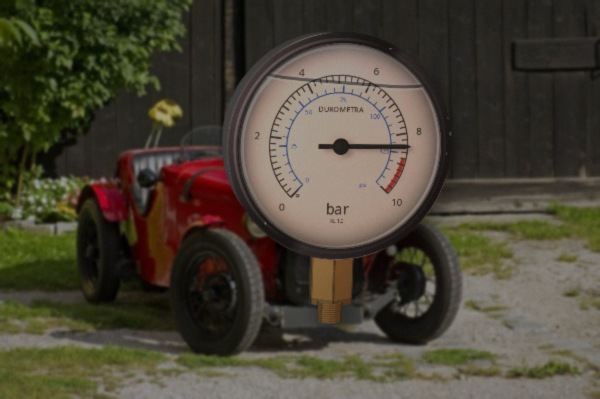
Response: 8.4 (bar)
